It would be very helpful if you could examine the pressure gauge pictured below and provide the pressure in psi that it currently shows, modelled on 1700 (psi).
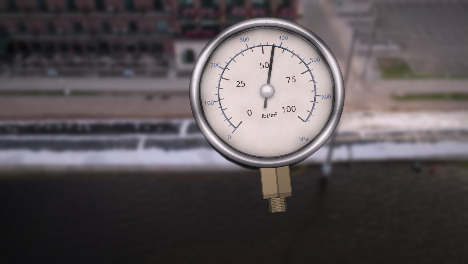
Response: 55 (psi)
